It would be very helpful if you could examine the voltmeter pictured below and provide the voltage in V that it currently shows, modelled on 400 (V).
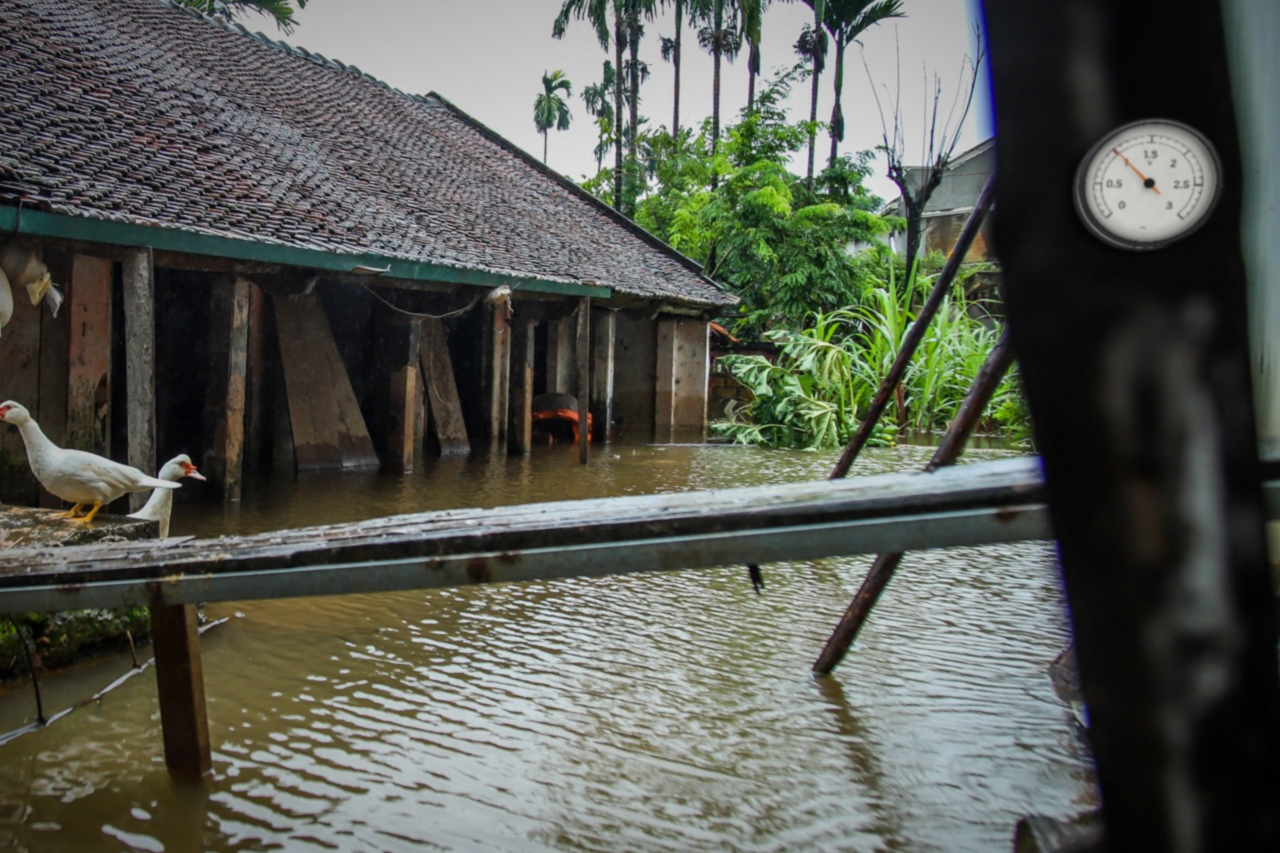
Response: 1 (V)
